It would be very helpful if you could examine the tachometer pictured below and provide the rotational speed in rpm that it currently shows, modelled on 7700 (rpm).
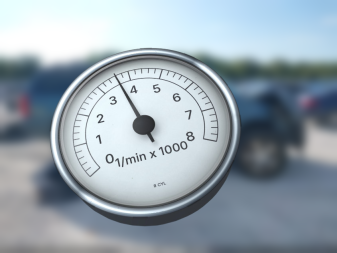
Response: 3600 (rpm)
